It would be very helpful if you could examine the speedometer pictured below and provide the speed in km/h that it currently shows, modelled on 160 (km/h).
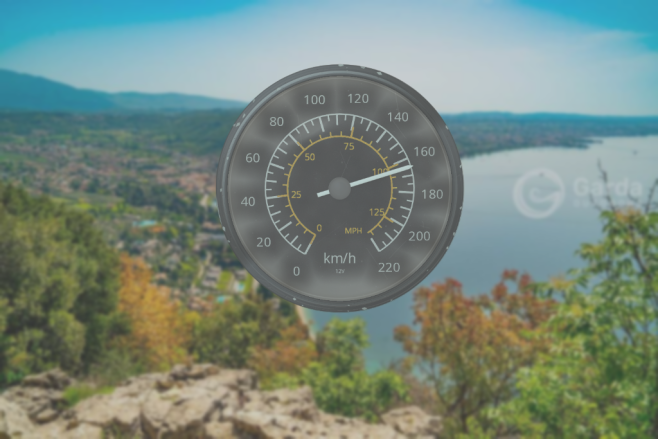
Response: 165 (km/h)
